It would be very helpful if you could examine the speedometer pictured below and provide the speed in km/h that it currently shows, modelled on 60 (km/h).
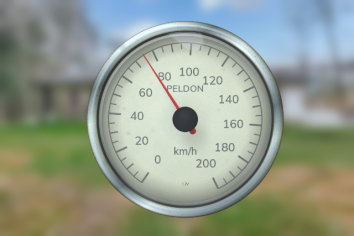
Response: 75 (km/h)
